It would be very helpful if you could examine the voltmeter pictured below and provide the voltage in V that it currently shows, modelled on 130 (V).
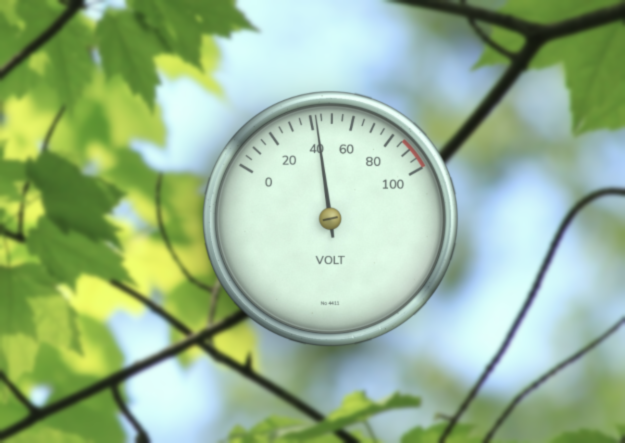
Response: 42.5 (V)
